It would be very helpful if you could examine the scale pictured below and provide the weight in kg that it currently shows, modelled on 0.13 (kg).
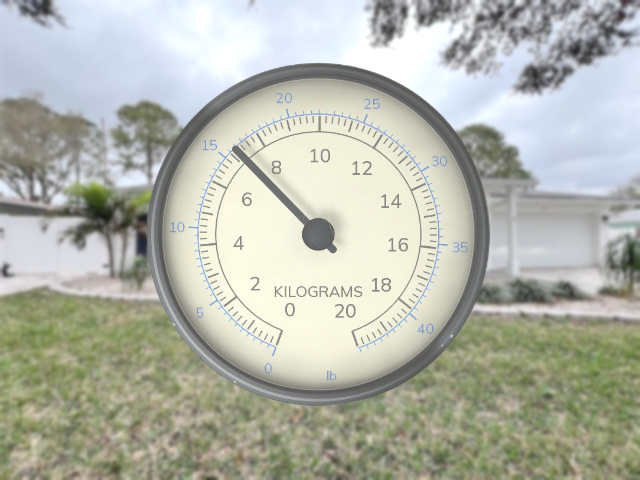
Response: 7.2 (kg)
